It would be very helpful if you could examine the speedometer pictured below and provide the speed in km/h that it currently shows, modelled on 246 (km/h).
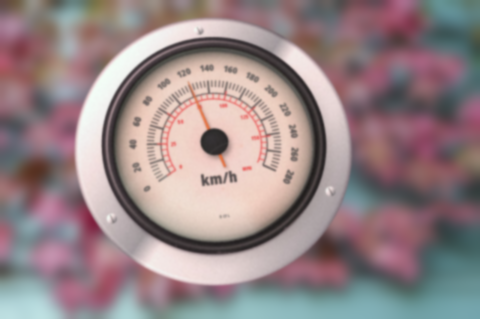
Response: 120 (km/h)
